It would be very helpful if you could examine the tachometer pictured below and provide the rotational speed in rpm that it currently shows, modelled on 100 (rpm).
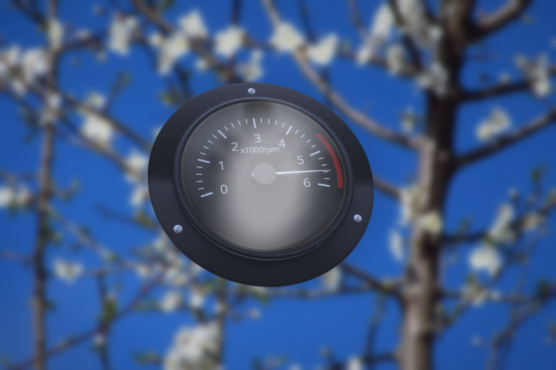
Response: 5600 (rpm)
